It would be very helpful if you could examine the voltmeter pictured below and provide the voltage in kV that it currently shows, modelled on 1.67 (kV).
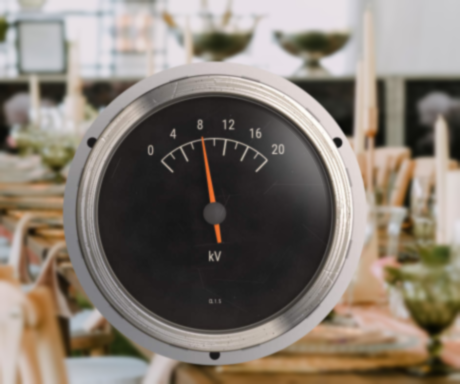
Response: 8 (kV)
